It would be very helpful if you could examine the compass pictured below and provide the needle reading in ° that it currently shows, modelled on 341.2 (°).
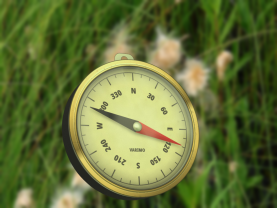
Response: 110 (°)
